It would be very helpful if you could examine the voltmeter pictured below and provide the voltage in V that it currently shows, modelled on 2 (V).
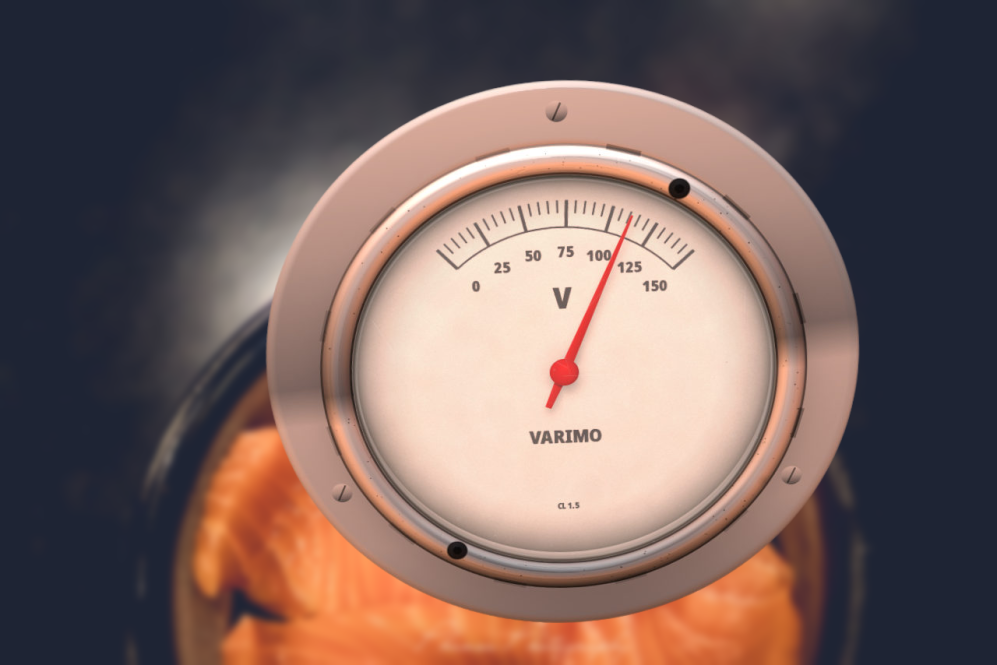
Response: 110 (V)
